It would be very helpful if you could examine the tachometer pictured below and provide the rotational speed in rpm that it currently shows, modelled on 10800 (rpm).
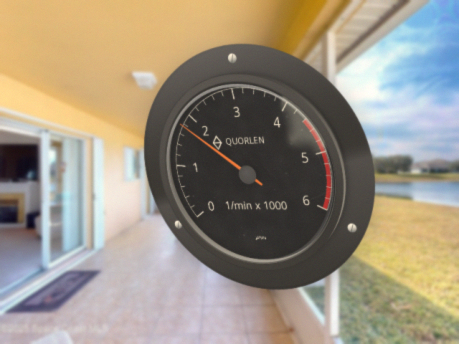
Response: 1800 (rpm)
